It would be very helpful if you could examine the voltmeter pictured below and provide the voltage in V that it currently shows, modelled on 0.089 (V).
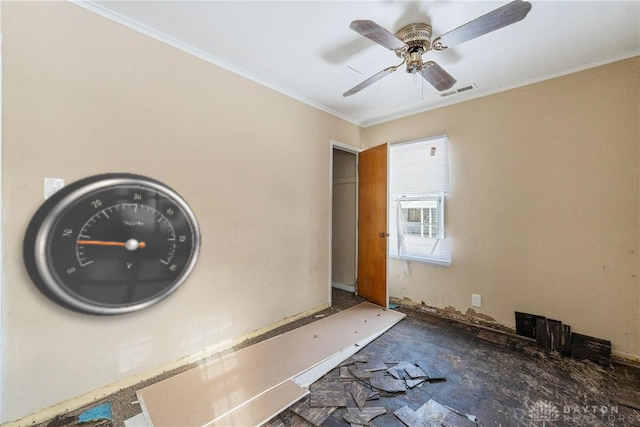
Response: 8 (V)
